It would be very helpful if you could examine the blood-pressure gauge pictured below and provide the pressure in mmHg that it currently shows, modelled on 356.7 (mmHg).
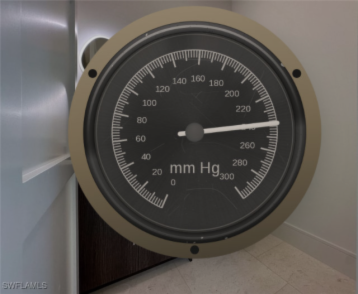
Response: 240 (mmHg)
